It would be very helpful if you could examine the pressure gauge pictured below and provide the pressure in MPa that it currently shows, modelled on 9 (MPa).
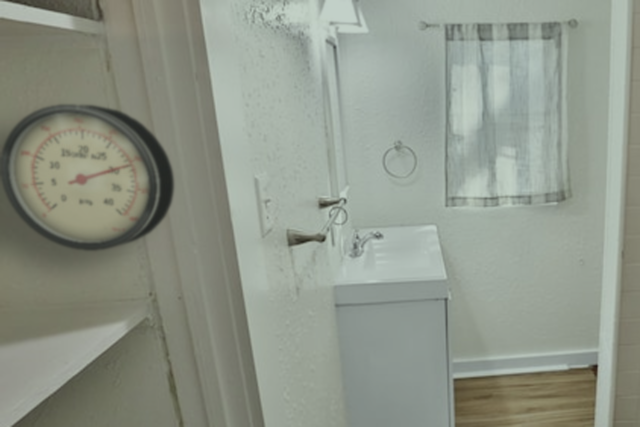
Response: 30 (MPa)
